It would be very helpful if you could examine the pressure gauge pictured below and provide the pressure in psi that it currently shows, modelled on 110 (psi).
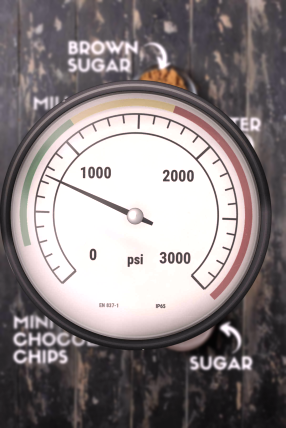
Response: 750 (psi)
